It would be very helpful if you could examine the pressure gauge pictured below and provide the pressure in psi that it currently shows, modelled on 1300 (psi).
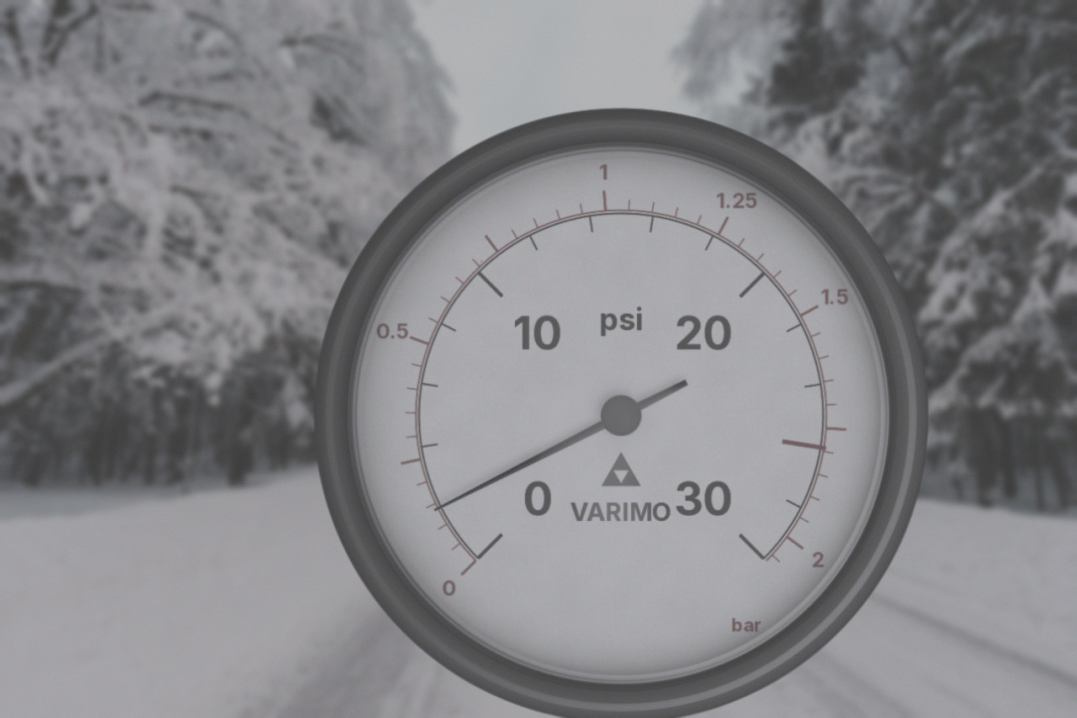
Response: 2 (psi)
